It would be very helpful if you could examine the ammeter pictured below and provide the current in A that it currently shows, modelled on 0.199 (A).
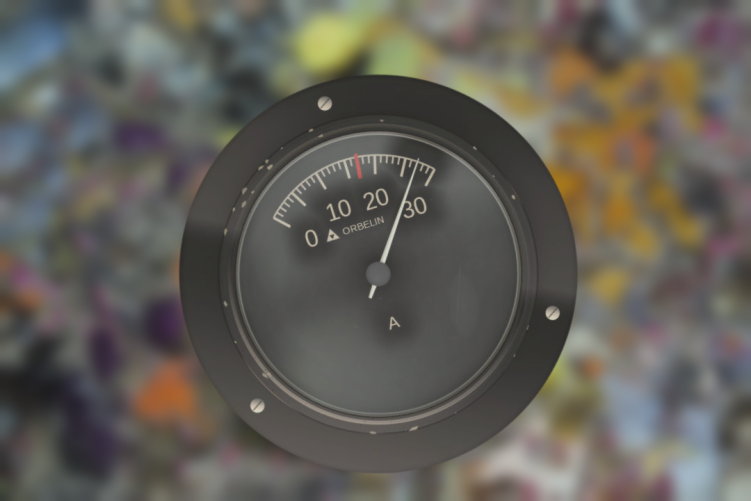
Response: 27 (A)
